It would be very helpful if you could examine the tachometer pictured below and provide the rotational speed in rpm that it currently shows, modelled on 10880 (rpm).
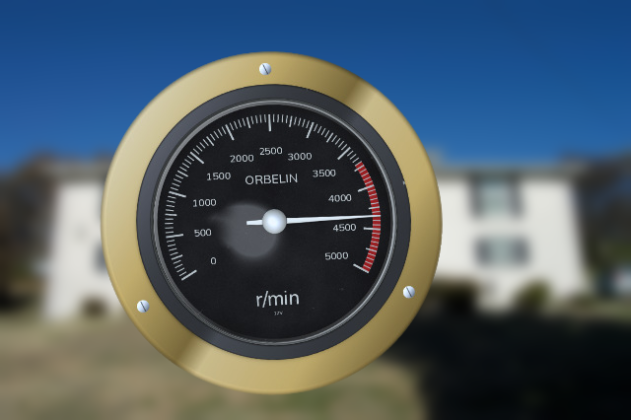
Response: 4350 (rpm)
